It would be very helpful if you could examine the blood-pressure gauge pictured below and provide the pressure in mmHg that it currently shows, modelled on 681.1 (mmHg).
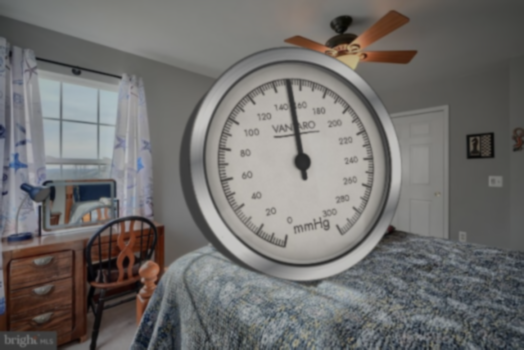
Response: 150 (mmHg)
